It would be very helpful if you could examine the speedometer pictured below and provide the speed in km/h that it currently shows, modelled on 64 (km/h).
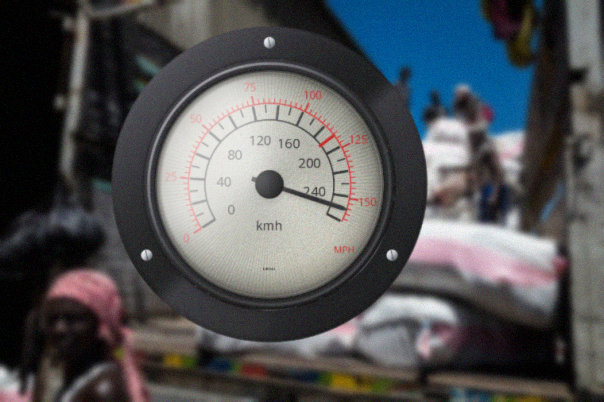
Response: 250 (km/h)
